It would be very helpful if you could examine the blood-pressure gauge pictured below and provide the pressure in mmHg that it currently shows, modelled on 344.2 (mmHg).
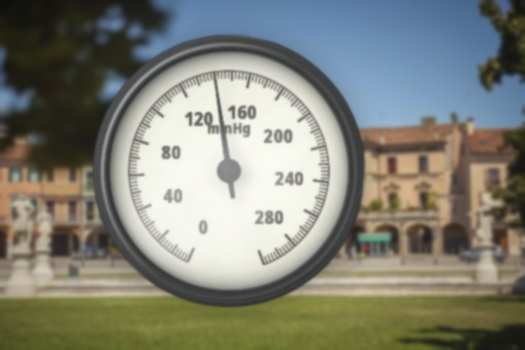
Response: 140 (mmHg)
